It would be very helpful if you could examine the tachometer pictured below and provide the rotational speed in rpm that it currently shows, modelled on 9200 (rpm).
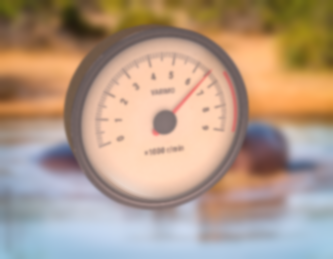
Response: 6500 (rpm)
